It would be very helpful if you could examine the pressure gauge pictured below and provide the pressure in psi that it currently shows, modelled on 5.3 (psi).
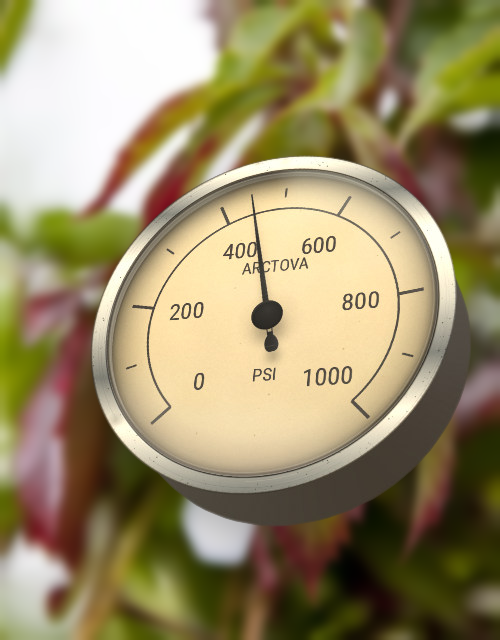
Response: 450 (psi)
